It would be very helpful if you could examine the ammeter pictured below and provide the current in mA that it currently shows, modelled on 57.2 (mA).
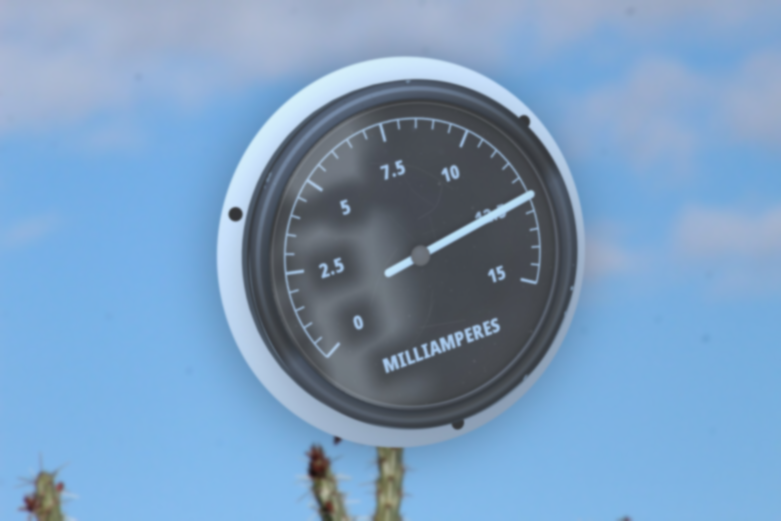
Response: 12.5 (mA)
